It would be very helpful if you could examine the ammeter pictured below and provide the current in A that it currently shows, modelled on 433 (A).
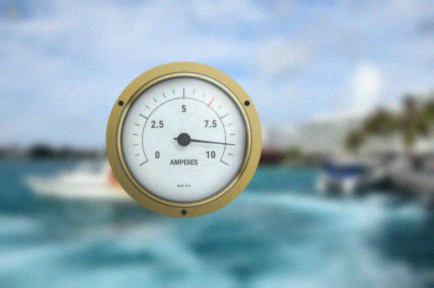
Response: 9 (A)
